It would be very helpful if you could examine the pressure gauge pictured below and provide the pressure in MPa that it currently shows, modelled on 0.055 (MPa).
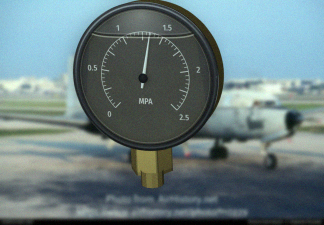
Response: 1.35 (MPa)
